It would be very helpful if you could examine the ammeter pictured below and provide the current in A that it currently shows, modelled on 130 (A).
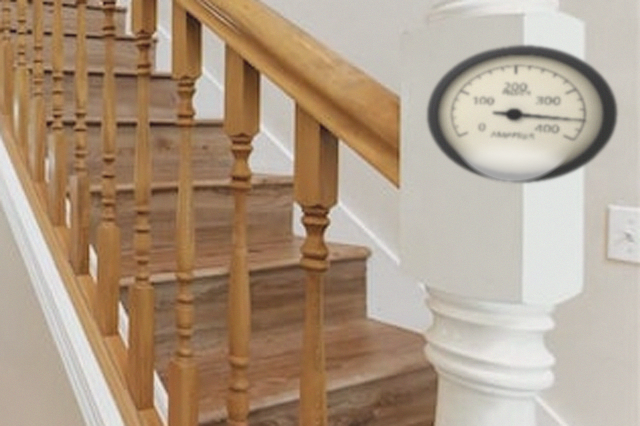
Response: 360 (A)
